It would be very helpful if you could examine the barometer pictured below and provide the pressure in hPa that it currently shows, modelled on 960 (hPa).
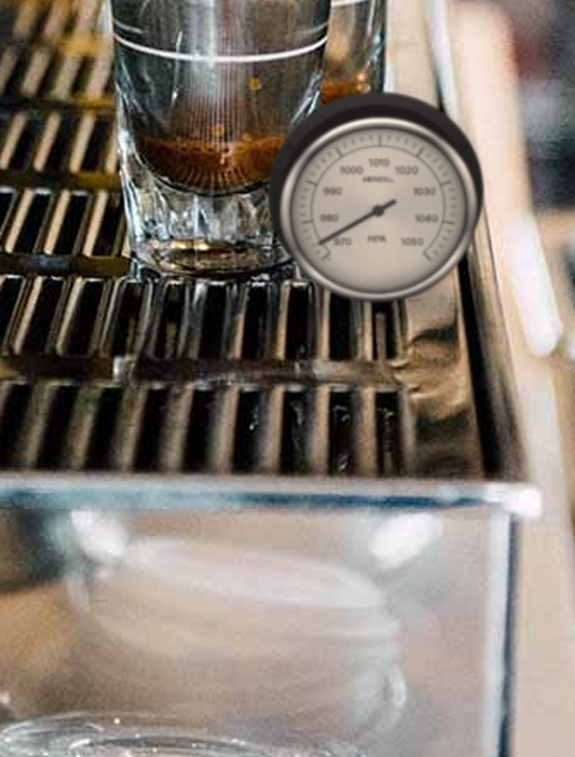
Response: 974 (hPa)
